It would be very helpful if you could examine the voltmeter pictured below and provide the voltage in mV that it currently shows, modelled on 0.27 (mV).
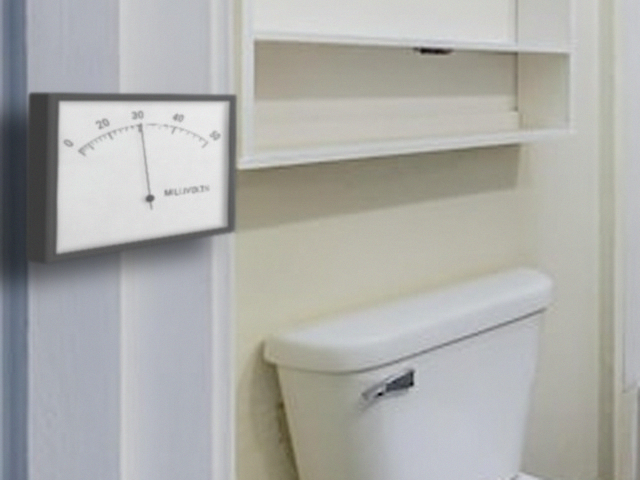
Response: 30 (mV)
